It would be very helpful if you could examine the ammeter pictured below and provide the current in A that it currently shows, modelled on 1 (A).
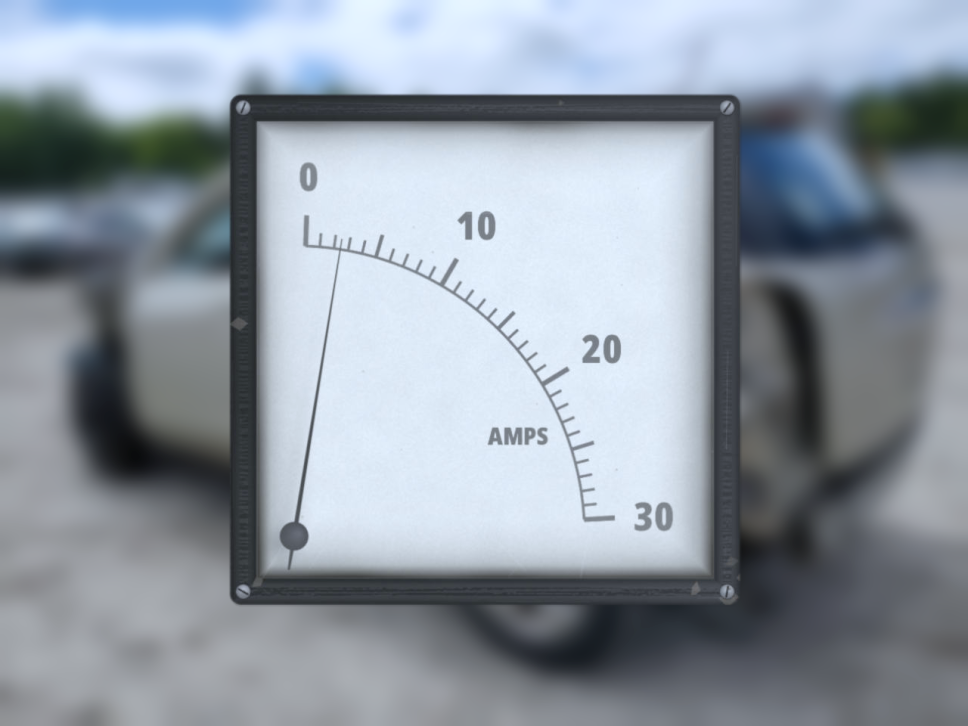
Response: 2.5 (A)
